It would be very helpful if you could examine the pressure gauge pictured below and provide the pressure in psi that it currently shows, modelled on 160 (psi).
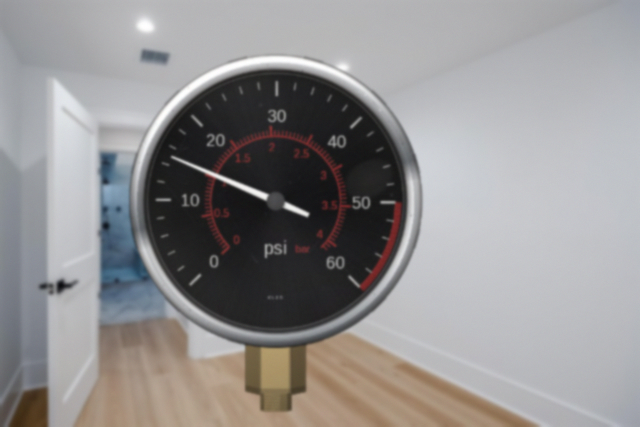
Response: 15 (psi)
